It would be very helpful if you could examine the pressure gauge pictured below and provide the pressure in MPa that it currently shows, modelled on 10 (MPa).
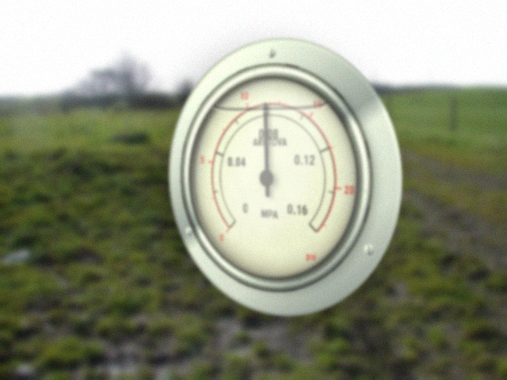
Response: 0.08 (MPa)
